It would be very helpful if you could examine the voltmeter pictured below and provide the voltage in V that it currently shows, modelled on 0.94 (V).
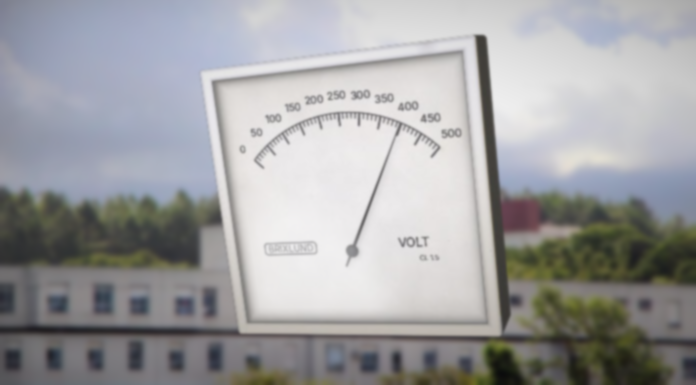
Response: 400 (V)
